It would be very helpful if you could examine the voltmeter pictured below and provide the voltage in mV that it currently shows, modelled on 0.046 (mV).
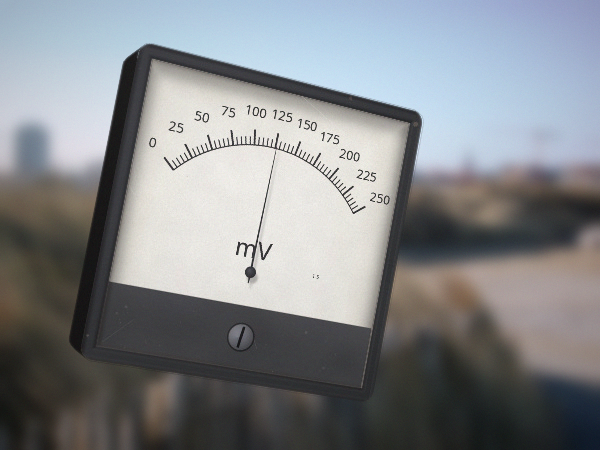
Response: 125 (mV)
